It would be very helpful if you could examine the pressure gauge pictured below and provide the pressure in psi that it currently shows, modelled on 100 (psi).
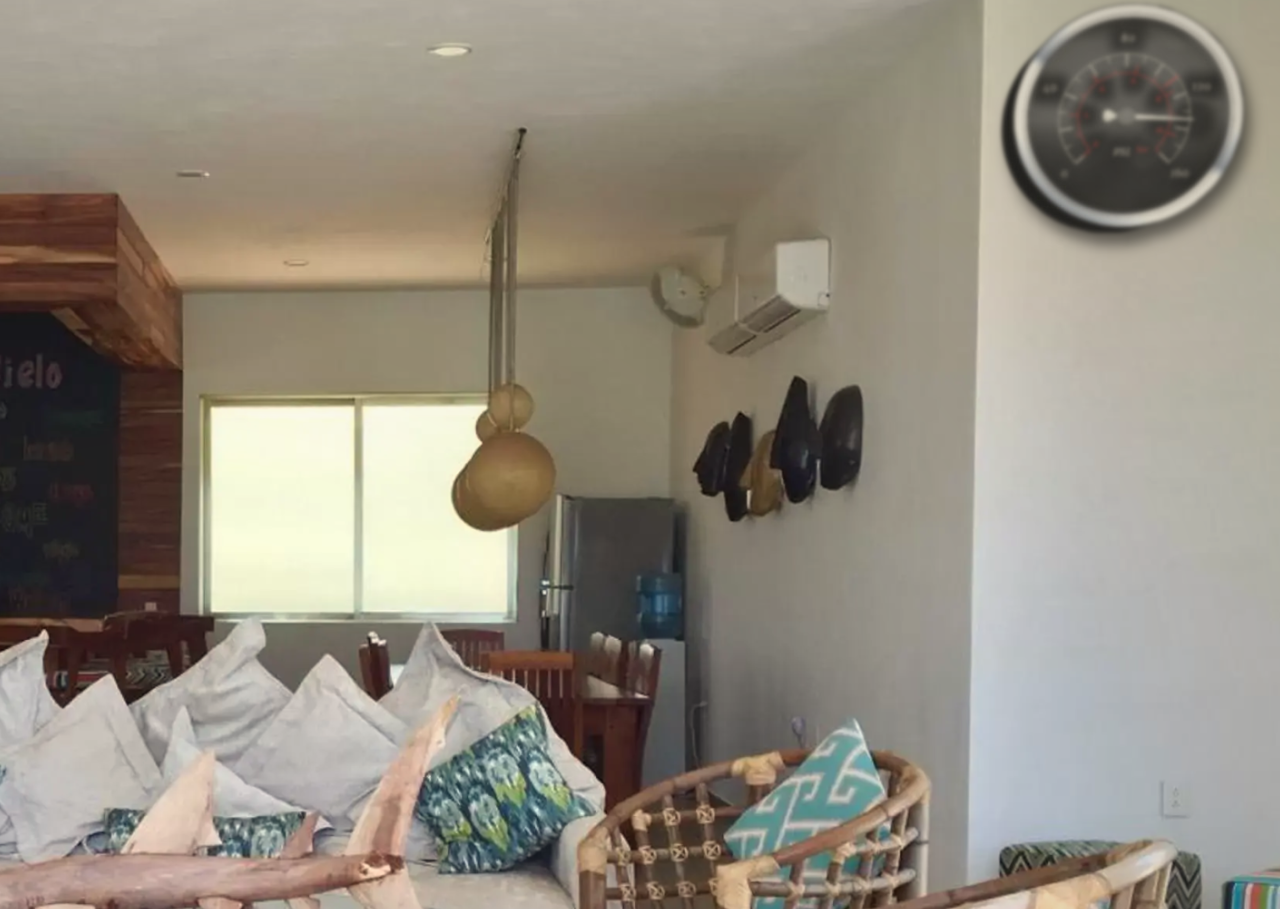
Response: 135 (psi)
